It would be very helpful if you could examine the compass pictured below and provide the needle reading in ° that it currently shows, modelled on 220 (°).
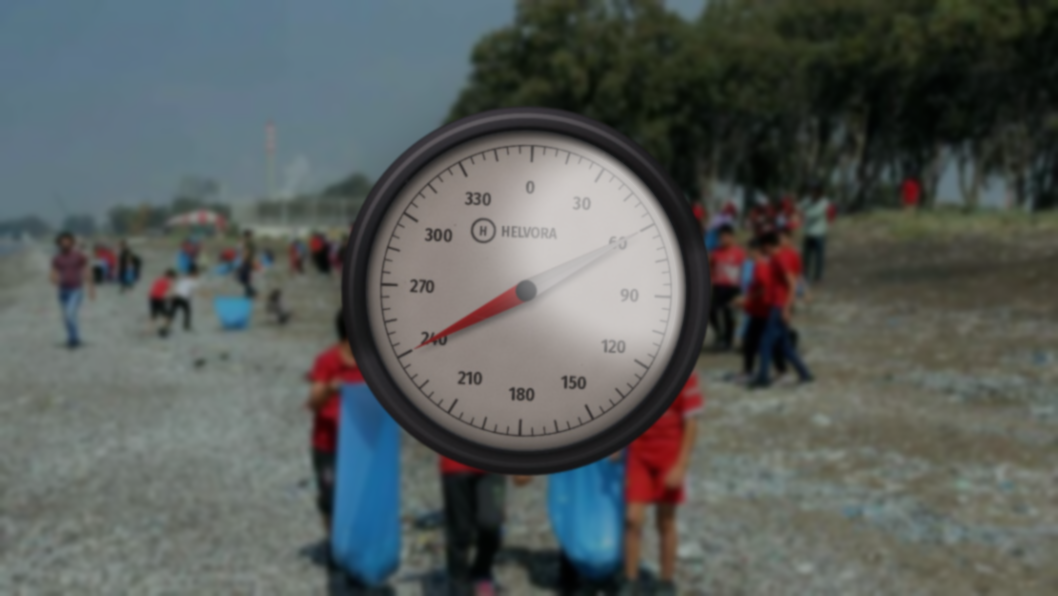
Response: 240 (°)
